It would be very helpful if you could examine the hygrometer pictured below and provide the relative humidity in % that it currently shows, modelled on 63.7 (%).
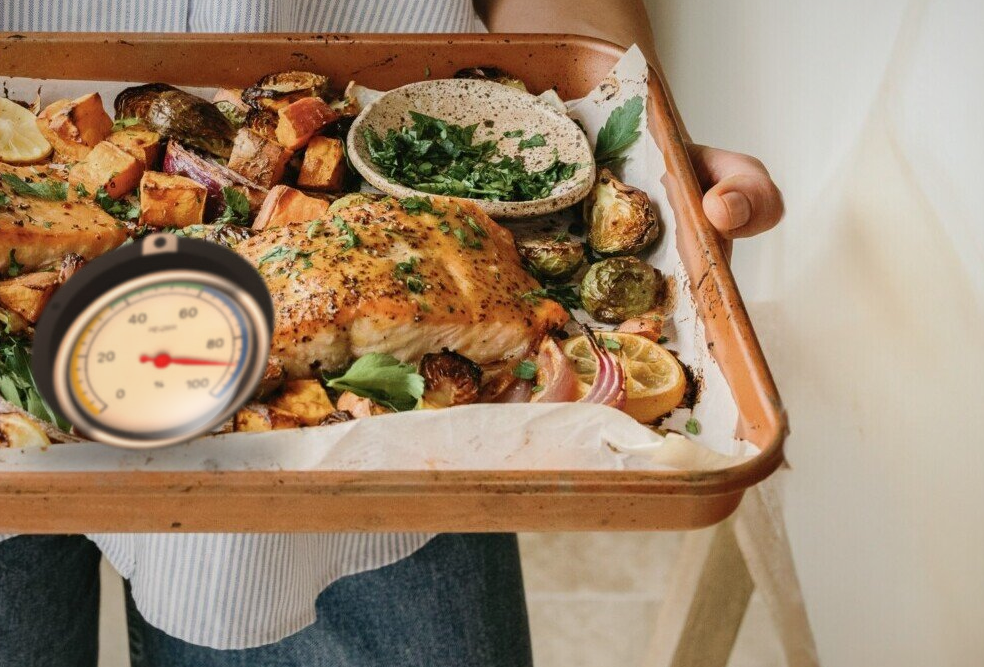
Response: 88 (%)
